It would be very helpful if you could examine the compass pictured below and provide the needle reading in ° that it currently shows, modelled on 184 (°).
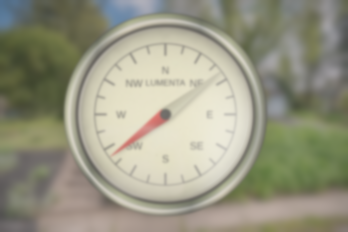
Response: 232.5 (°)
